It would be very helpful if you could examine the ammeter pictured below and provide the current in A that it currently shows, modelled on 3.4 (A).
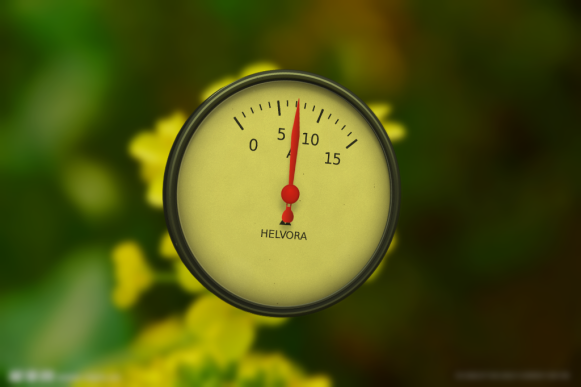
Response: 7 (A)
